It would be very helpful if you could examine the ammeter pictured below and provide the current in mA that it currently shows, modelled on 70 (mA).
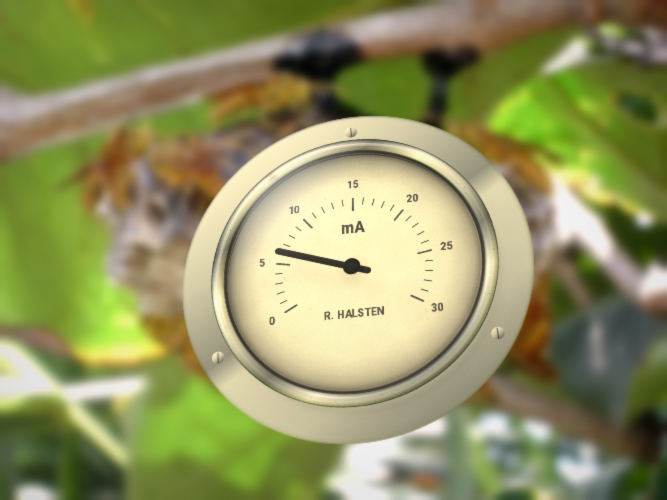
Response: 6 (mA)
